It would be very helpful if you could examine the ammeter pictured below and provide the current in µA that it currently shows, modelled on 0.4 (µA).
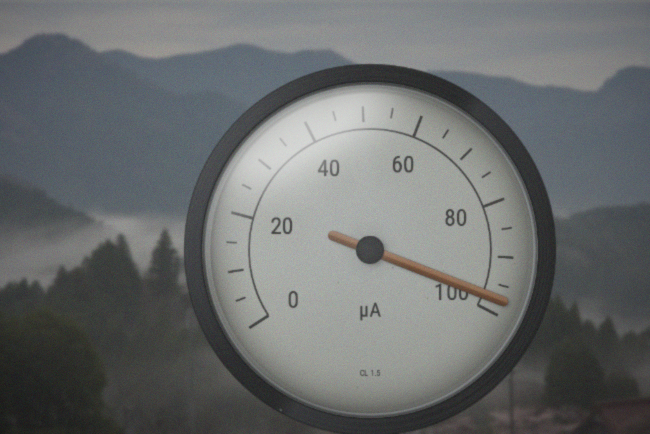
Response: 97.5 (µA)
